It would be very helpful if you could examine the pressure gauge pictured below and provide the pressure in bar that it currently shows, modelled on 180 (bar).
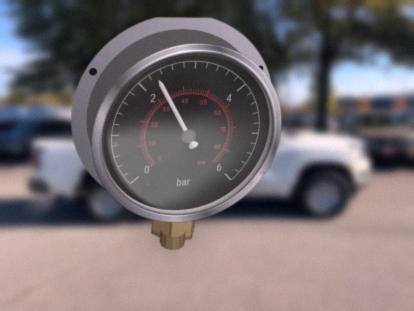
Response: 2.3 (bar)
